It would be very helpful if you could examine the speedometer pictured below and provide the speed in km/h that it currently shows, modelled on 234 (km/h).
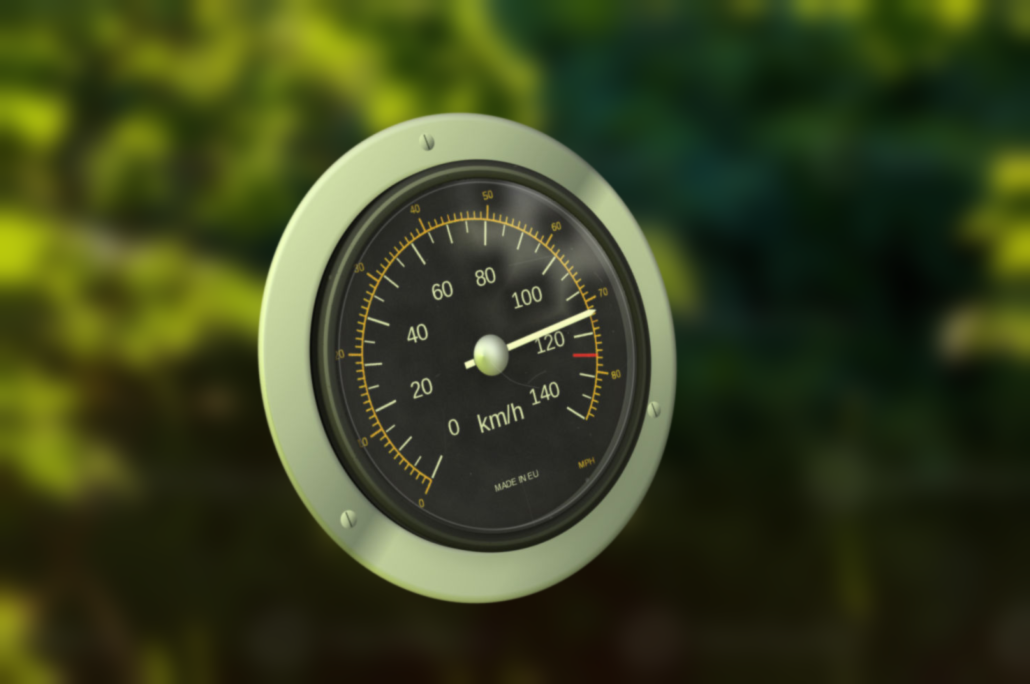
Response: 115 (km/h)
